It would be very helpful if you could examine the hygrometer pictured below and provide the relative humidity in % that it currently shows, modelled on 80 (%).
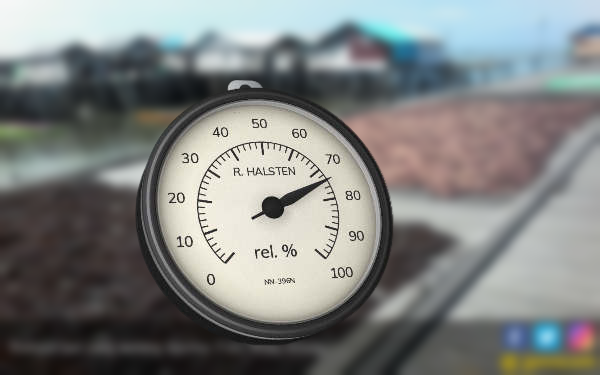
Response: 74 (%)
